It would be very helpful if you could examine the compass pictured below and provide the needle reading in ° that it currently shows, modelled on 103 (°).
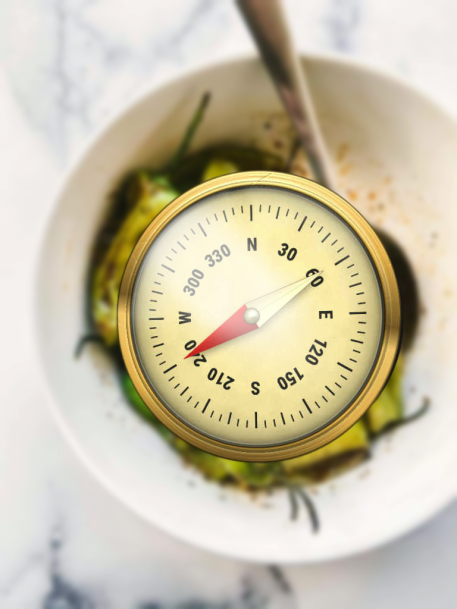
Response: 240 (°)
